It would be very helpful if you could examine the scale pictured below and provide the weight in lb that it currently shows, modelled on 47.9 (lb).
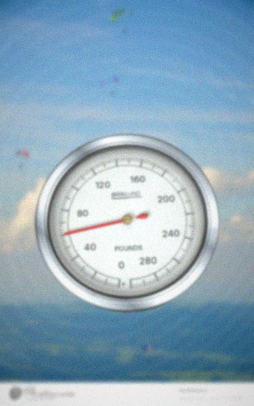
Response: 60 (lb)
